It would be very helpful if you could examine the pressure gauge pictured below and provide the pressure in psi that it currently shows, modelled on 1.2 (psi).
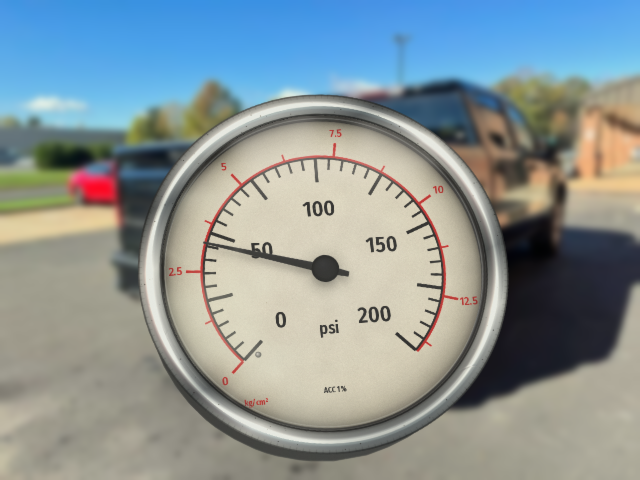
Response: 45 (psi)
